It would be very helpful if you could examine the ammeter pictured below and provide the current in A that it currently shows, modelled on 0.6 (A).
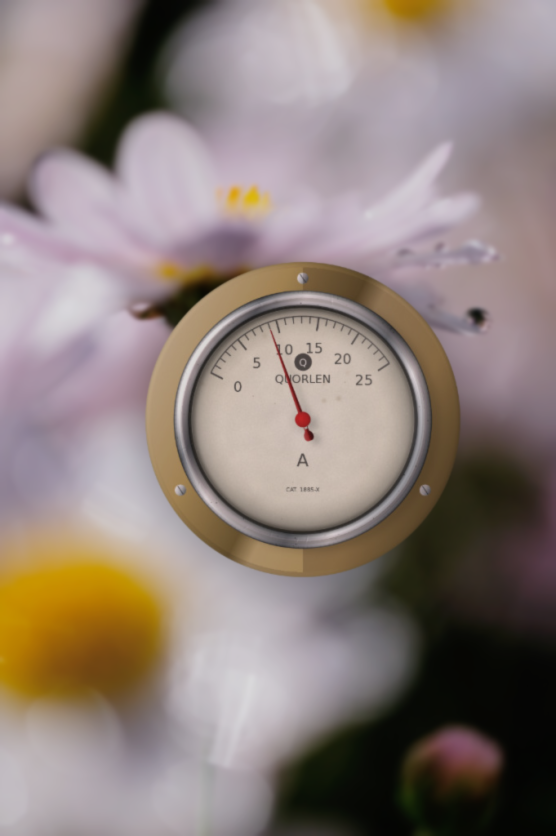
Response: 9 (A)
